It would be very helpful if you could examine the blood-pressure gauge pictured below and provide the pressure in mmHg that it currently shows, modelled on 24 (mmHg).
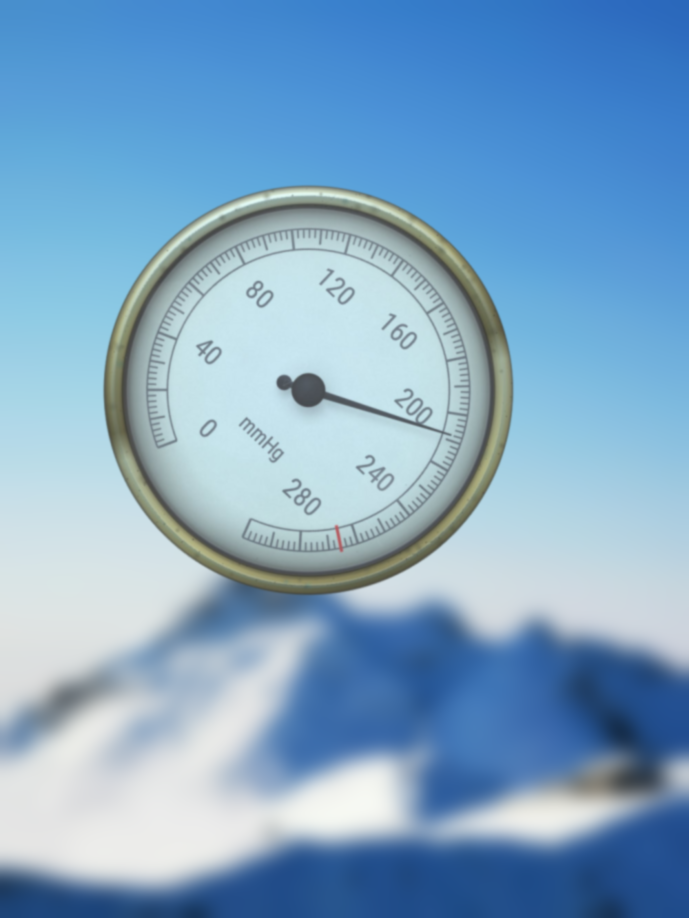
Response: 208 (mmHg)
